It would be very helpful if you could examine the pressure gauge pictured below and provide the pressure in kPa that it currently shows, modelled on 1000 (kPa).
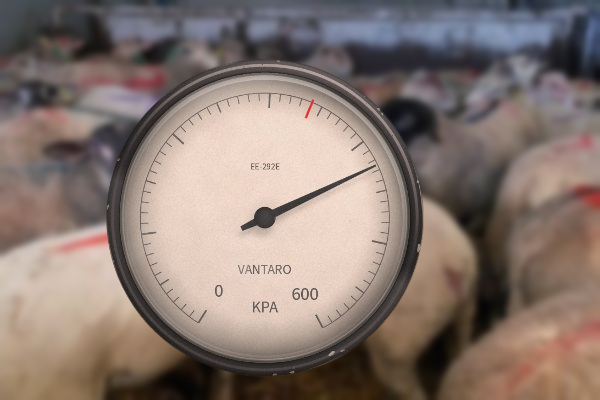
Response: 425 (kPa)
